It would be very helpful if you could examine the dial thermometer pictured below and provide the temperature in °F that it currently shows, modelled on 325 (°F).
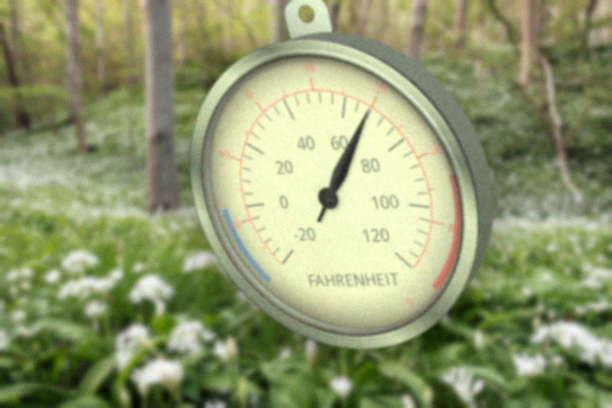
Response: 68 (°F)
